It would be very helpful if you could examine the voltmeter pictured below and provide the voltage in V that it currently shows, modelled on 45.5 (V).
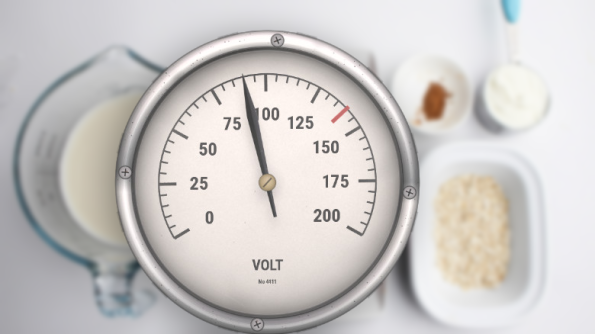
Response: 90 (V)
